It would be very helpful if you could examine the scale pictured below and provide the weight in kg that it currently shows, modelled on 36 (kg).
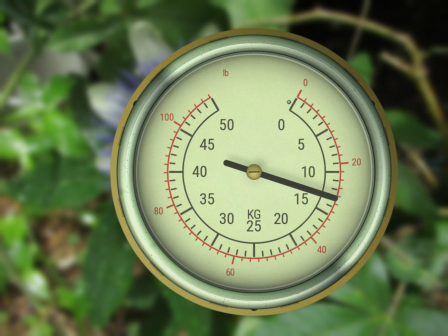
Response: 13 (kg)
